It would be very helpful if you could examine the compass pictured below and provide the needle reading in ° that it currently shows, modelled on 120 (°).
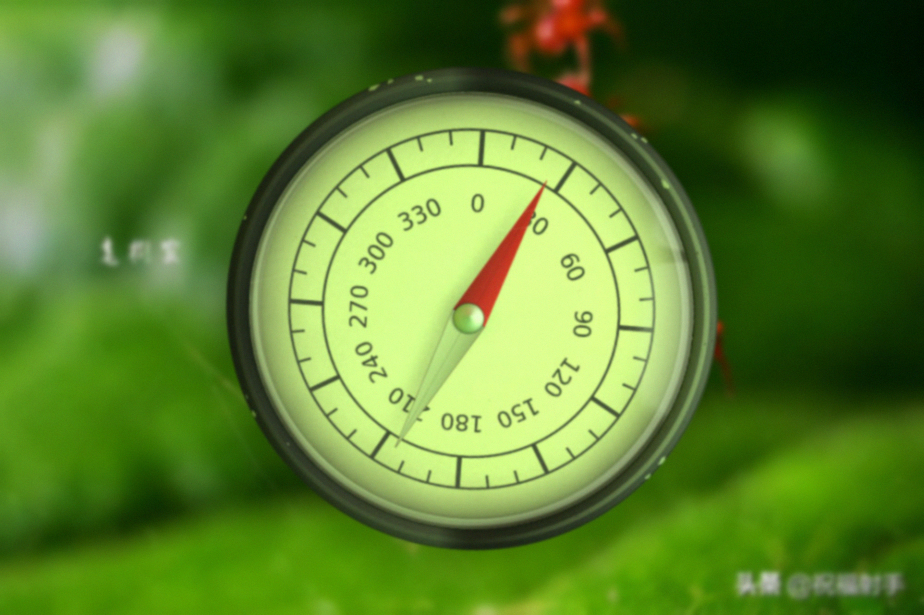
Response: 25 (°)
